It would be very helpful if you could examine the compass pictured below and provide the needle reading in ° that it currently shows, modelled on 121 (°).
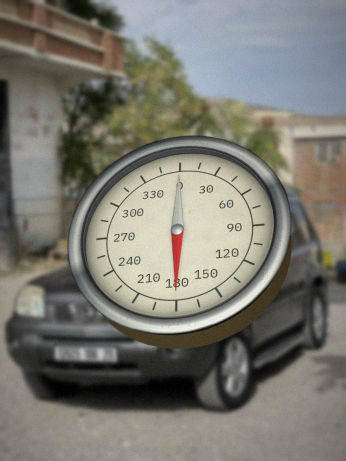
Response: 180 (°)
